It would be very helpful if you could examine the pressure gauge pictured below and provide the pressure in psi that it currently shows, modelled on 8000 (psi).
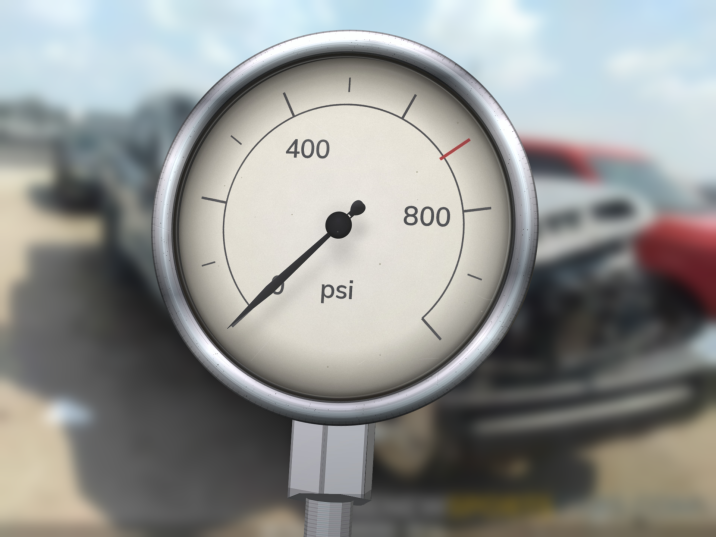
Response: 0 (psi)
